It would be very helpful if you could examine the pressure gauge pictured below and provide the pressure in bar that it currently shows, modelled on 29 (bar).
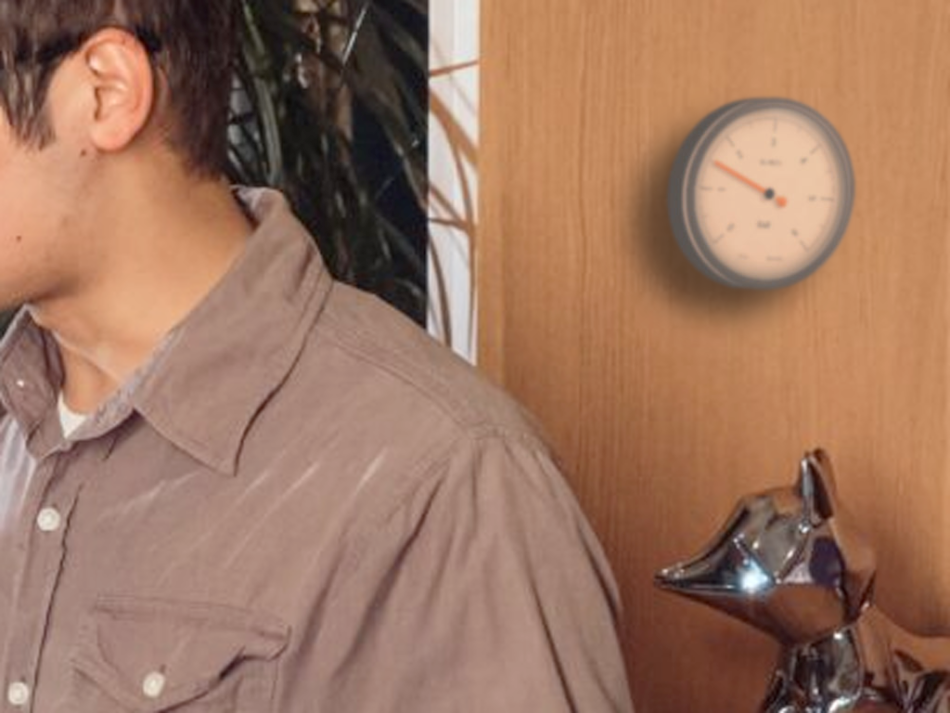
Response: 1.5 (bar)
